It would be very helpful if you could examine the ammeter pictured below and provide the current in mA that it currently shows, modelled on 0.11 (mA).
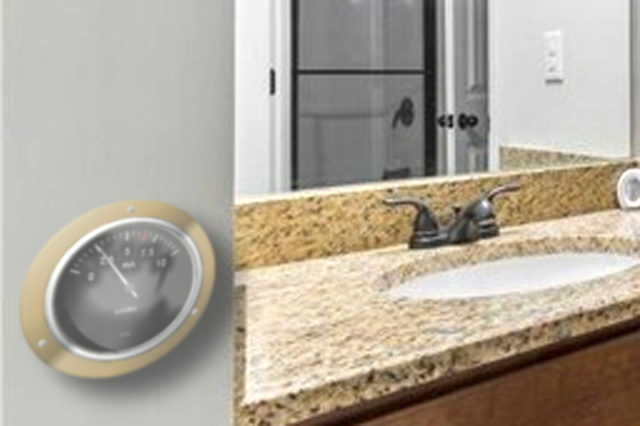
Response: 2.5 (mA)
